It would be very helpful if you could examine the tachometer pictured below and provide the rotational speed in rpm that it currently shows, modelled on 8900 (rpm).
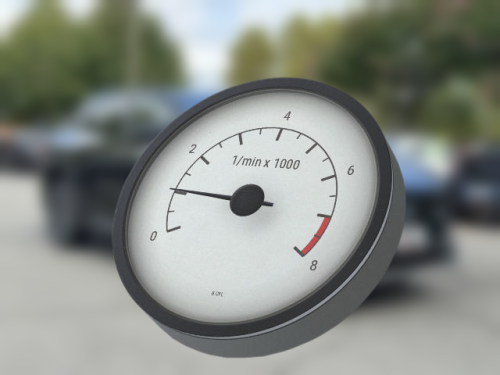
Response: 1000 (rpm)
